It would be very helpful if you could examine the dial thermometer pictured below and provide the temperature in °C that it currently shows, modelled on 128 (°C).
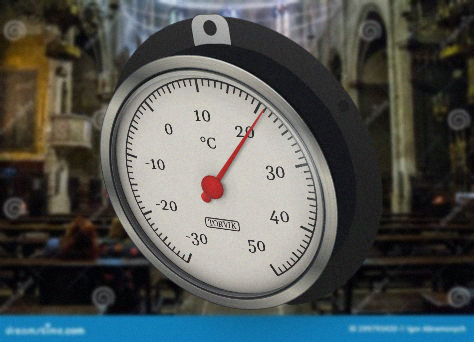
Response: 21 (°C)
